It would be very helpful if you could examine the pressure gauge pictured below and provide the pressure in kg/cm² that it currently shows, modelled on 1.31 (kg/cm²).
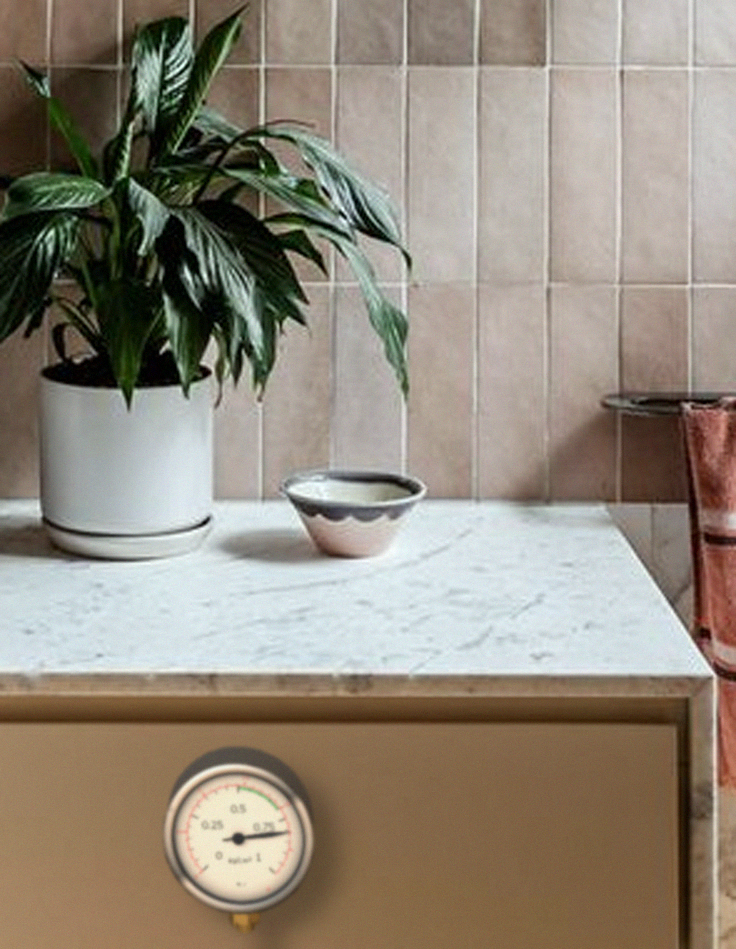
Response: 0.8 (kg/cm²)
